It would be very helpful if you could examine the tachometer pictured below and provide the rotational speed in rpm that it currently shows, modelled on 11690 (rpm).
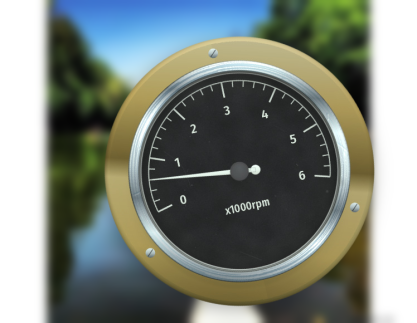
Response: 600 (rpm)
